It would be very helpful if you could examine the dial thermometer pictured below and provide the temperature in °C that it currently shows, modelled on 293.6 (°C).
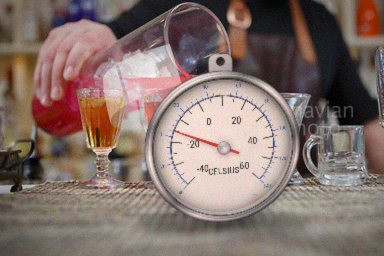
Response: -15 (°C)
